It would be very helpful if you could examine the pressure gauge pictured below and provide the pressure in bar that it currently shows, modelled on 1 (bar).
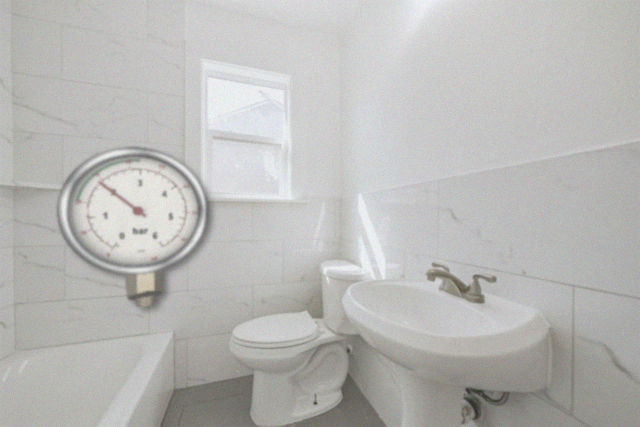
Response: 2 (bar)
